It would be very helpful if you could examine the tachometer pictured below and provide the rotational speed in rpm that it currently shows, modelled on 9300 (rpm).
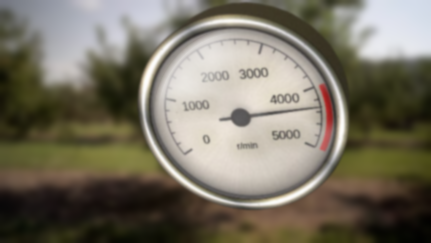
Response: 4300 (rpm)
